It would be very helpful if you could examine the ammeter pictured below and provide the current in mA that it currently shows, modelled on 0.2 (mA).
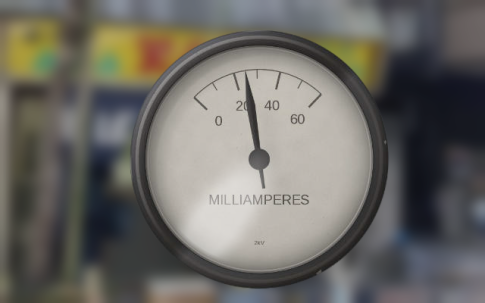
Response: 25 (mA)
